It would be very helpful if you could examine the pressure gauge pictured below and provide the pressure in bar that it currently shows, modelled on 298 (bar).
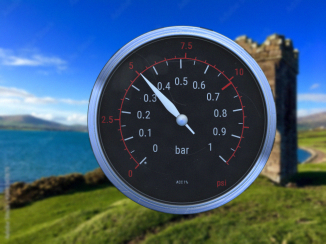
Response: 0.35 (bar)
